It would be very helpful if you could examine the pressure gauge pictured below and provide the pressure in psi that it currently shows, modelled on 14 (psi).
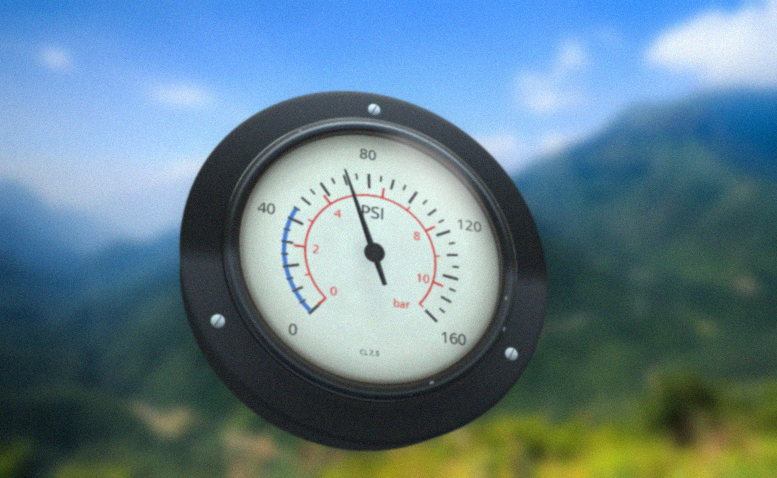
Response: 70 (psi)
